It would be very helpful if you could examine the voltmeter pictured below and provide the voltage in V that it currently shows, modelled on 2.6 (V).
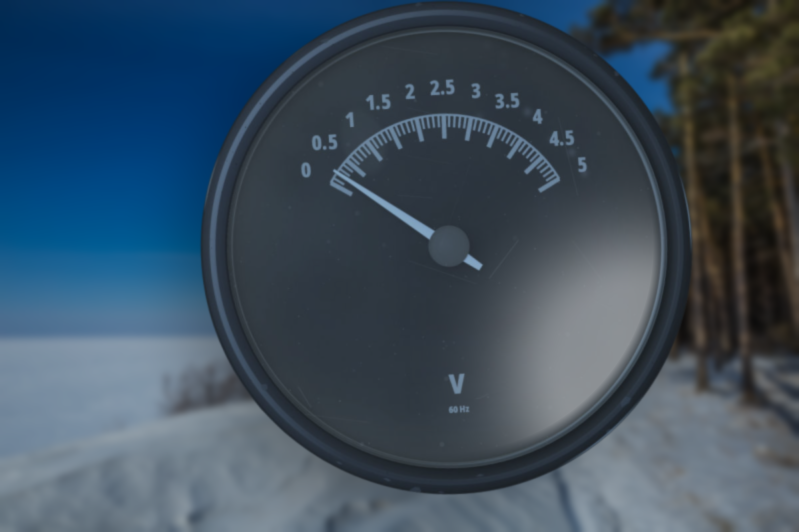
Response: 0.2 (V)
